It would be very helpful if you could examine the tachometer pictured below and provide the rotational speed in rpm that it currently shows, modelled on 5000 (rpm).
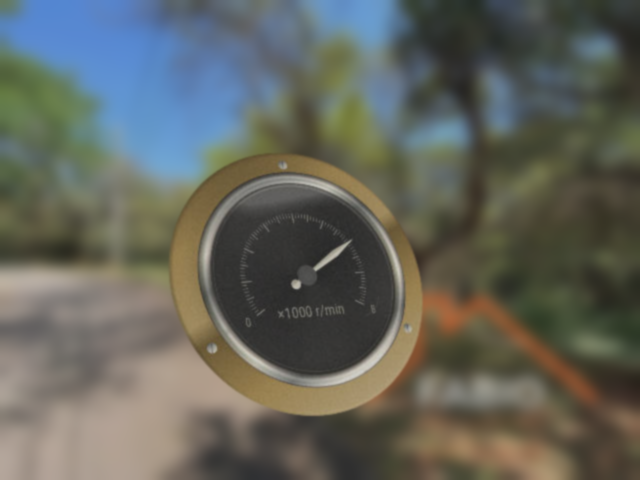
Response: 6000 (rpm)
